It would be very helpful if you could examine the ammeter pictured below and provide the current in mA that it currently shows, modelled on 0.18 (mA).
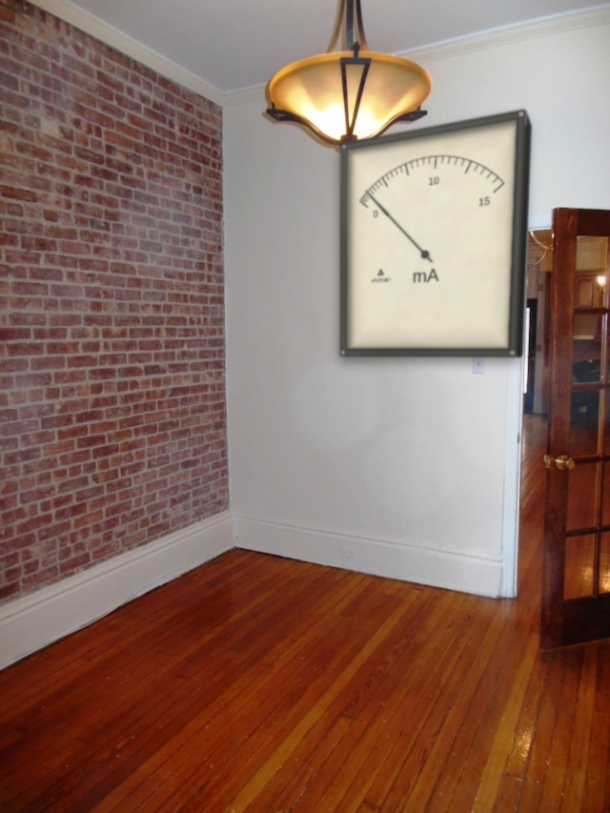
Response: 2.5 (mA)
